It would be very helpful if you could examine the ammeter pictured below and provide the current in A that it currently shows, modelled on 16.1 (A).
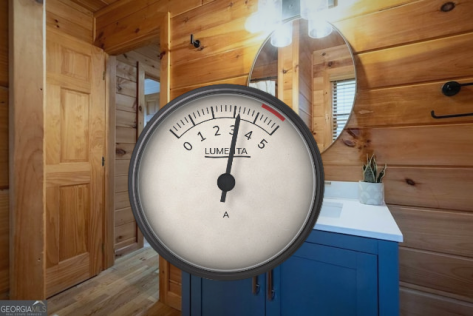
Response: 3.2 (A)
